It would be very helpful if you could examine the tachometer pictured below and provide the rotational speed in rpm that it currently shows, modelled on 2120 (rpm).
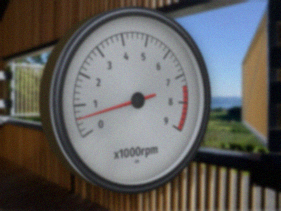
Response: 600 (rpm)
